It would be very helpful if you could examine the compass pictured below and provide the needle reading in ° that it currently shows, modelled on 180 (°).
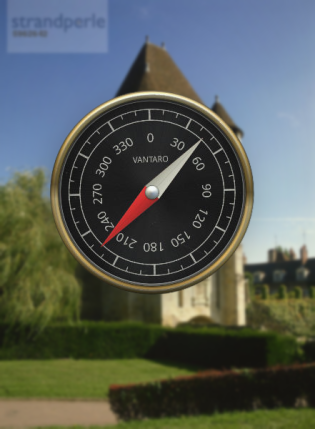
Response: 225 (°)
